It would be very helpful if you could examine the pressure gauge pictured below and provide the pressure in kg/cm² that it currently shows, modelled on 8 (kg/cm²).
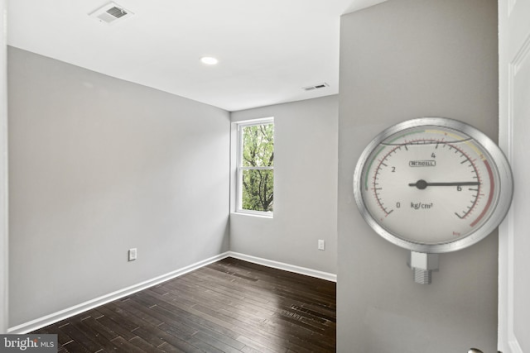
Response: 5.8 (kg/cm²)
